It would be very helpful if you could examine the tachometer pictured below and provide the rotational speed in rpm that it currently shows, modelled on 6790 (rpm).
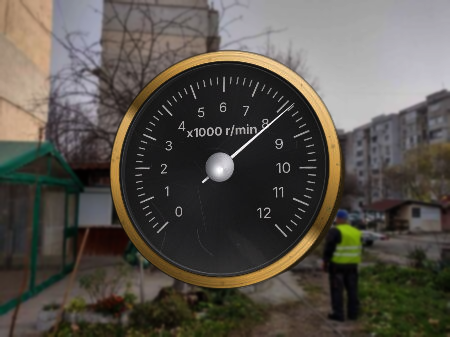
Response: 8200 (rpm)
